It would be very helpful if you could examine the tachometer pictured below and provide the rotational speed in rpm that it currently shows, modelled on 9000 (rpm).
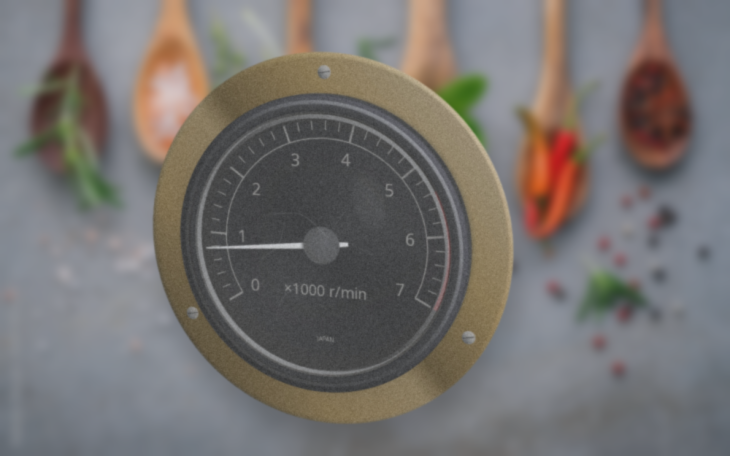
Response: 800 (rpm)
